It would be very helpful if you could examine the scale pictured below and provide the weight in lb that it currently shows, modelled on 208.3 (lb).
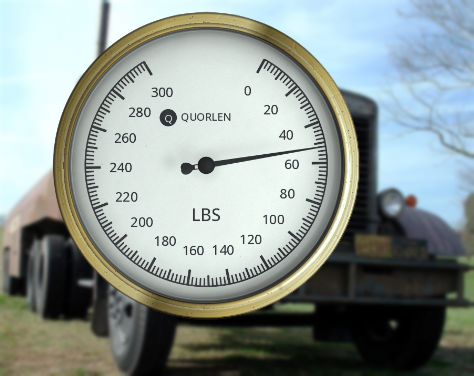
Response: 52 (lb)
